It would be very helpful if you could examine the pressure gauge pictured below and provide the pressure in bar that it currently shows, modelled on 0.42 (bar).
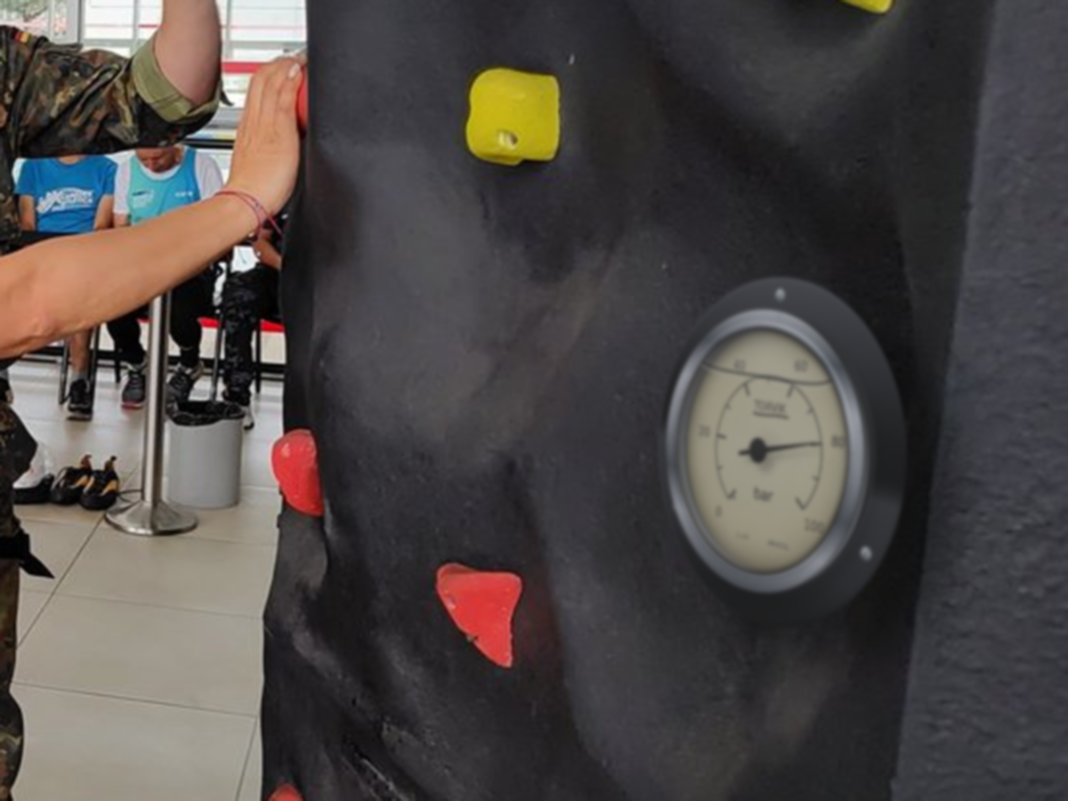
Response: 80 (bar)
